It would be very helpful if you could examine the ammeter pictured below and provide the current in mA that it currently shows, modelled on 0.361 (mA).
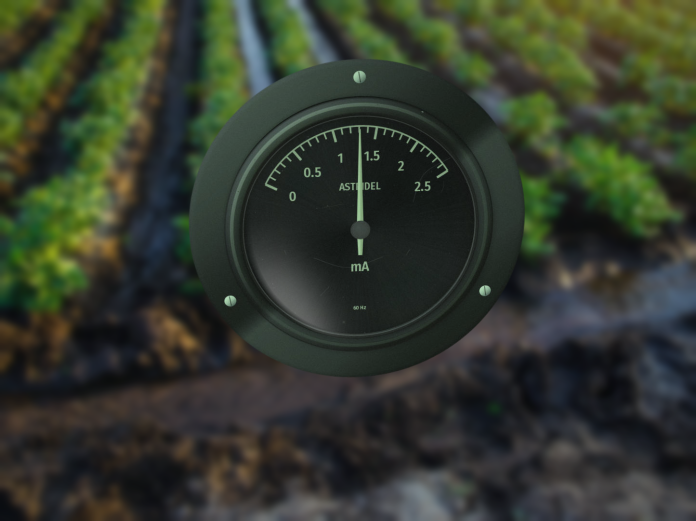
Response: 1.3 (mA)
